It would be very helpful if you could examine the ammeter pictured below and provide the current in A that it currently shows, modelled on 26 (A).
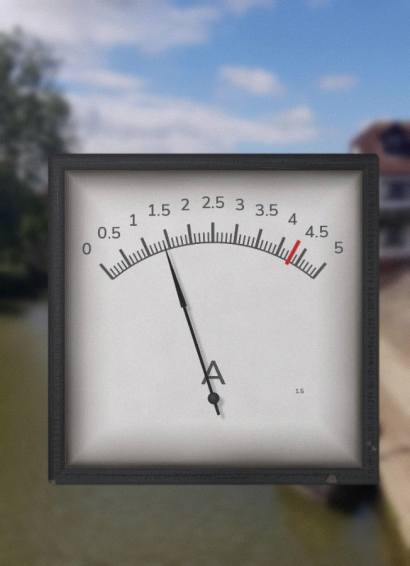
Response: 1.4 (A)
